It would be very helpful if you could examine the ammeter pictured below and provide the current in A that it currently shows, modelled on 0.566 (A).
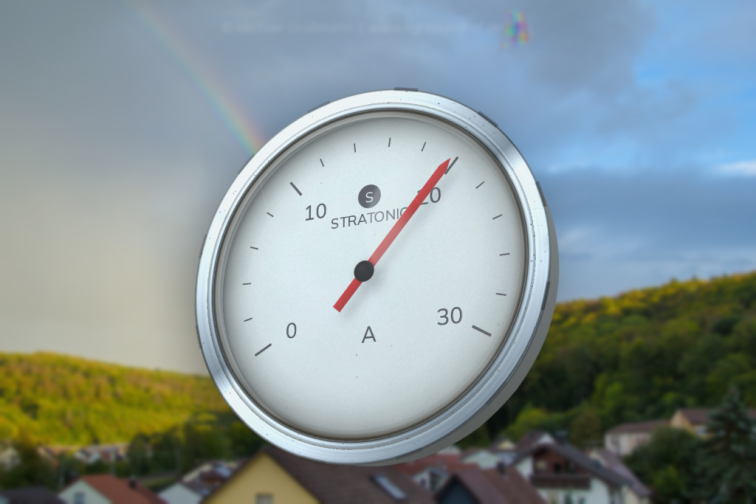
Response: 20 (A)
